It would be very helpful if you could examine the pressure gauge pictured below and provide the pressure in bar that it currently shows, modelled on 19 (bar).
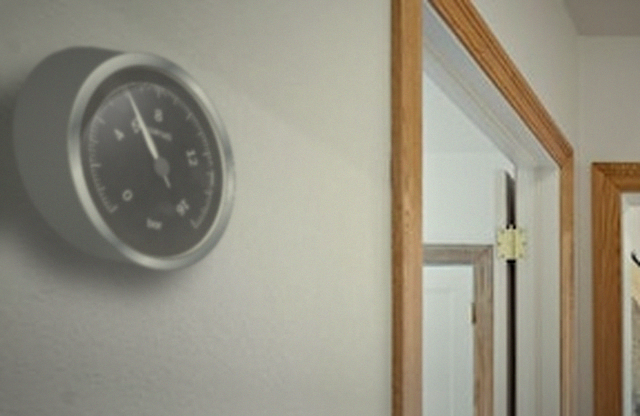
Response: 6 (bar)
